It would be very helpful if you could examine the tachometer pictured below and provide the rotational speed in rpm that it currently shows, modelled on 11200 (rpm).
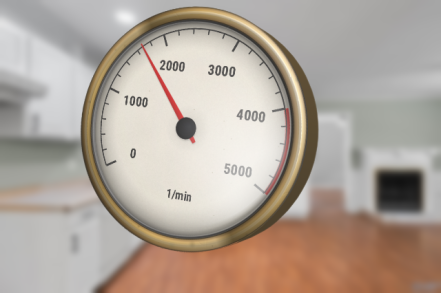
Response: 1700 (rpm)
